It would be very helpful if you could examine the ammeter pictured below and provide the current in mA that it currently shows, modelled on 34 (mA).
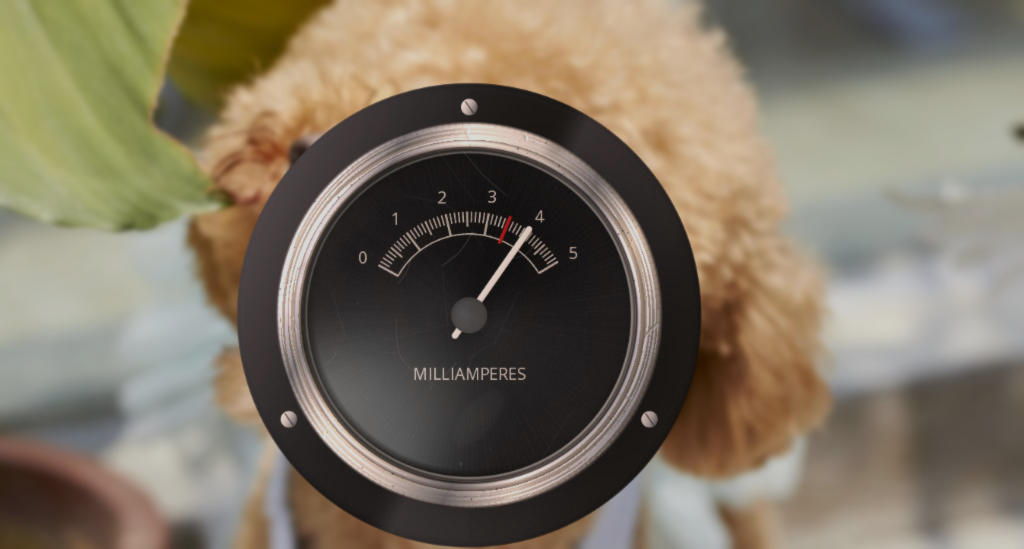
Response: 4 (mA)
